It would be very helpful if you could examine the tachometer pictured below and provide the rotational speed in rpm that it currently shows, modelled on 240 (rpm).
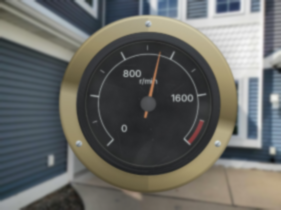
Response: 1100 (rpm)
